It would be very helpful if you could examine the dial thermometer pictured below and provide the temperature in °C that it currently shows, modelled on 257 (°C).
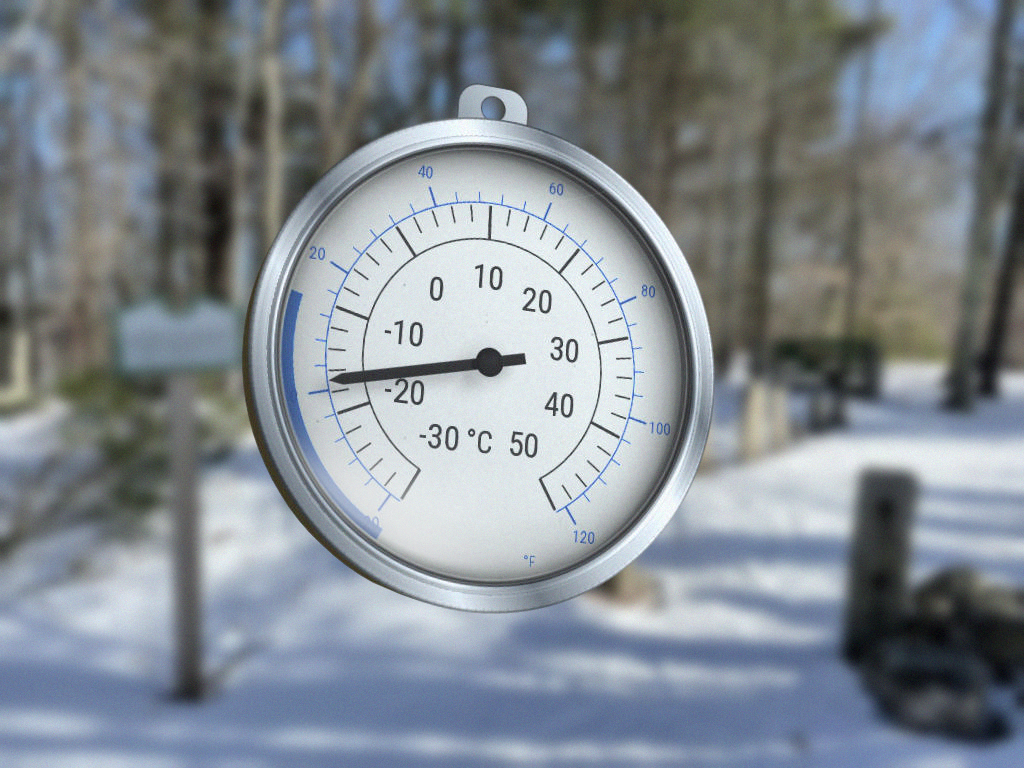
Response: -17 (°C)
